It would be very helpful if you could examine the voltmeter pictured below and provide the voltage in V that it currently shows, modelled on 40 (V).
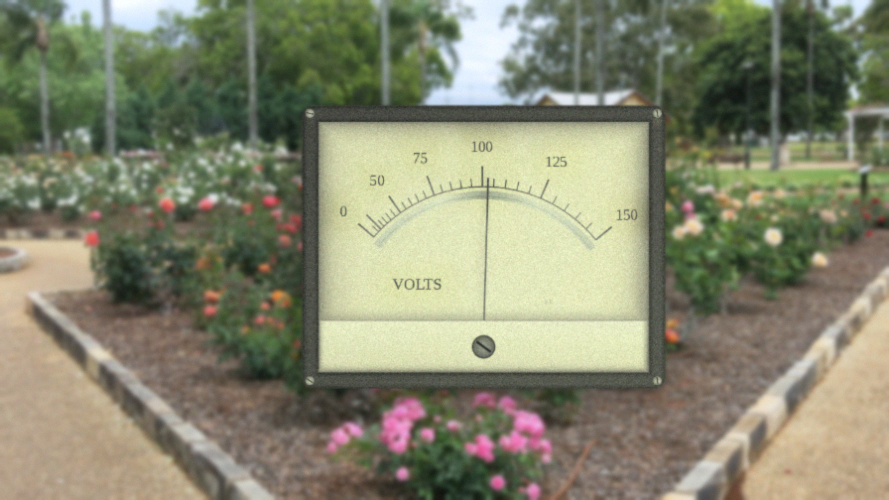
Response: 102.5 (V)
